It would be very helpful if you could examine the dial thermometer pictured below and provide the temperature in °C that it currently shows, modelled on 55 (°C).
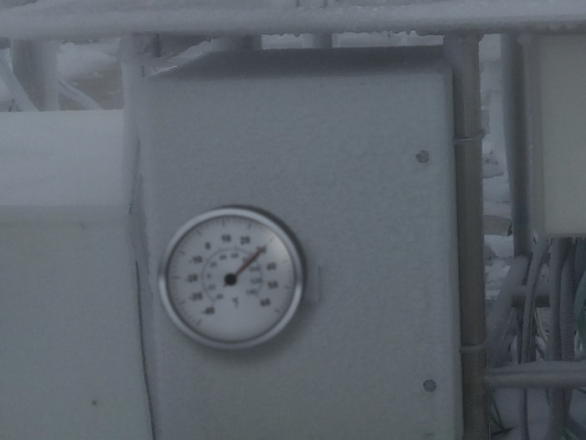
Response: 30 (°C)
